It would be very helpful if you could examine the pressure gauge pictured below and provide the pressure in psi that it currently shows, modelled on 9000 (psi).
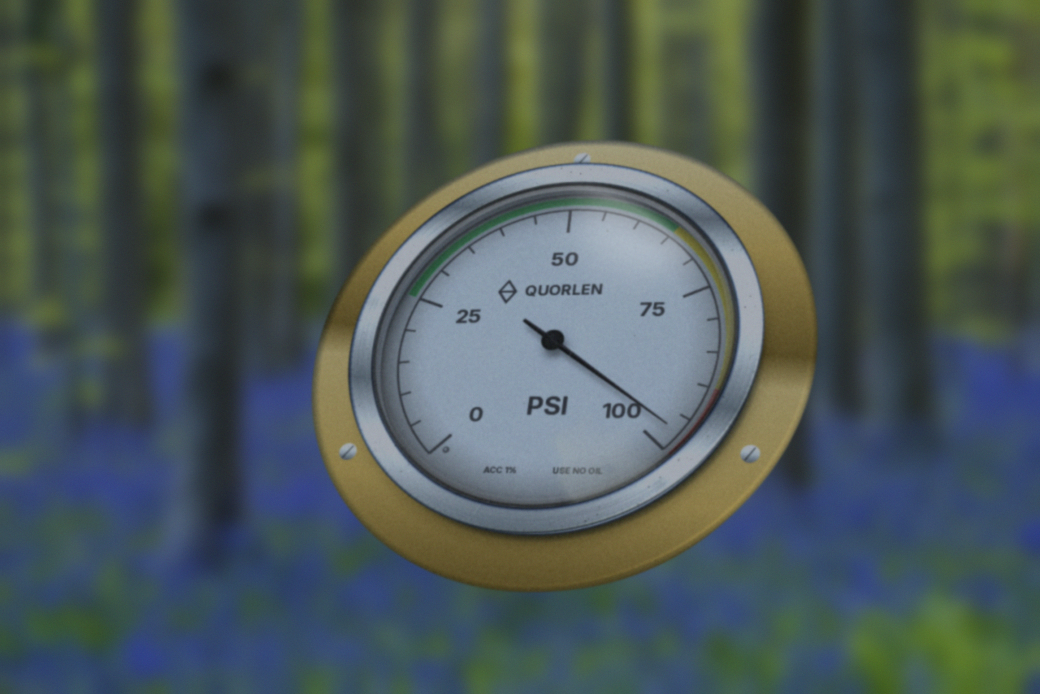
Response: 97.5 (psi)
